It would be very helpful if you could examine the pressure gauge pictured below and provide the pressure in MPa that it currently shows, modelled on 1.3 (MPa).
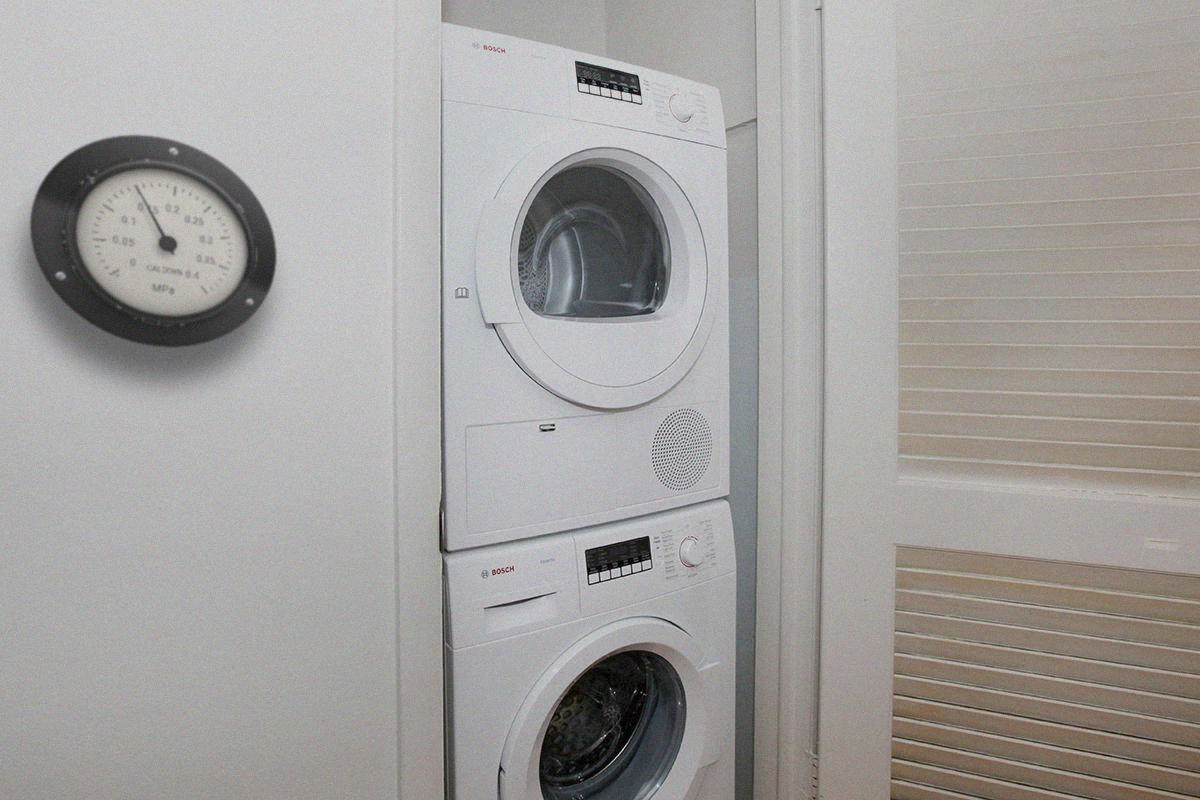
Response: 0.15 (MPa)
